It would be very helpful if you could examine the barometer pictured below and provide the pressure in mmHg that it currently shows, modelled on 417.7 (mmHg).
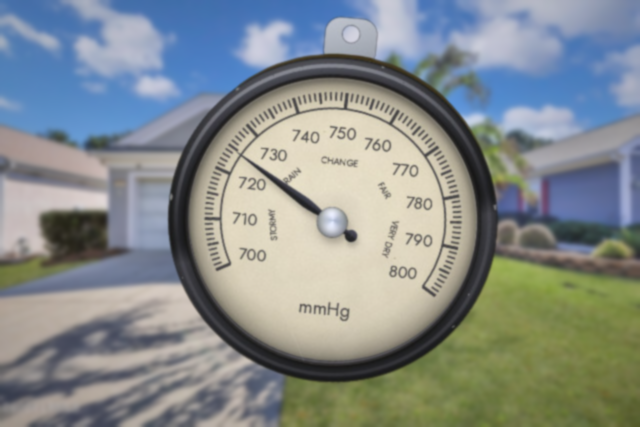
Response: 725 (mmHg)
